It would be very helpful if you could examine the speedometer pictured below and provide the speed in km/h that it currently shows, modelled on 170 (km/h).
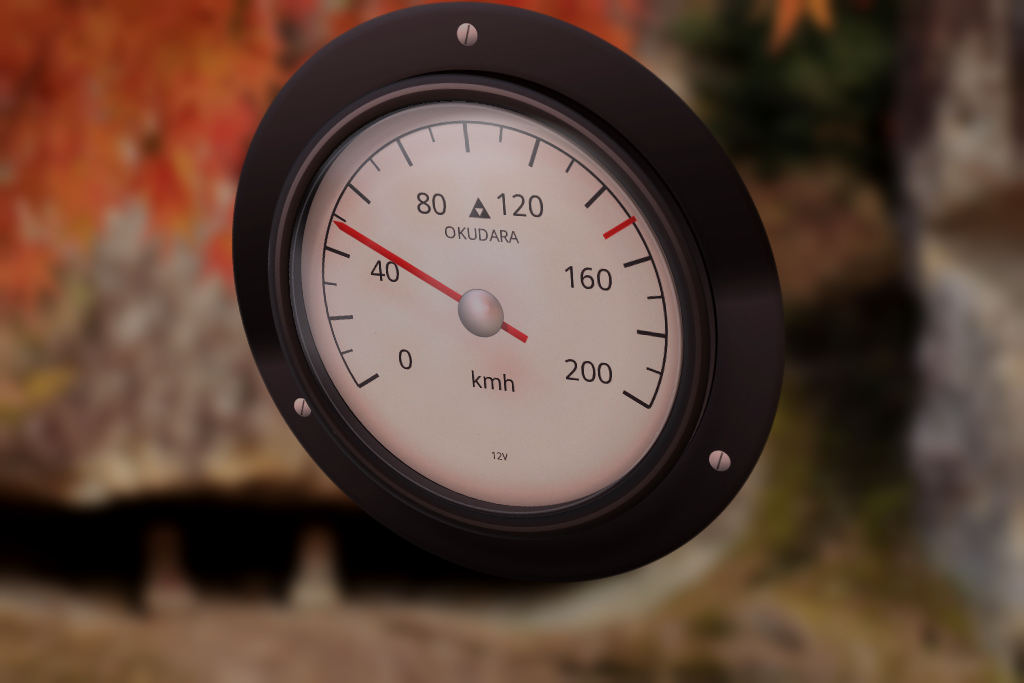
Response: 50 (km/h)
